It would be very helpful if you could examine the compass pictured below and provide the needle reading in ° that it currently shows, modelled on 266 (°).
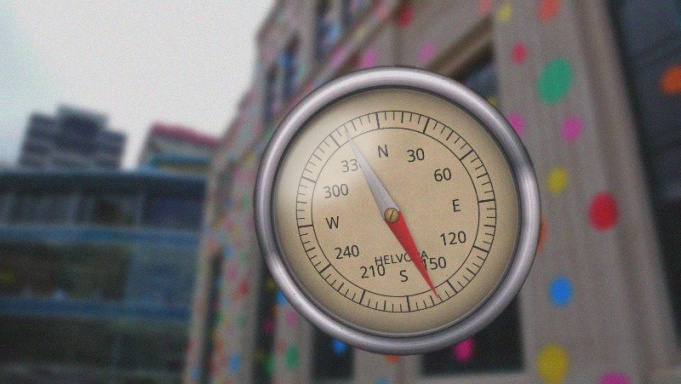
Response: 160 (°)
